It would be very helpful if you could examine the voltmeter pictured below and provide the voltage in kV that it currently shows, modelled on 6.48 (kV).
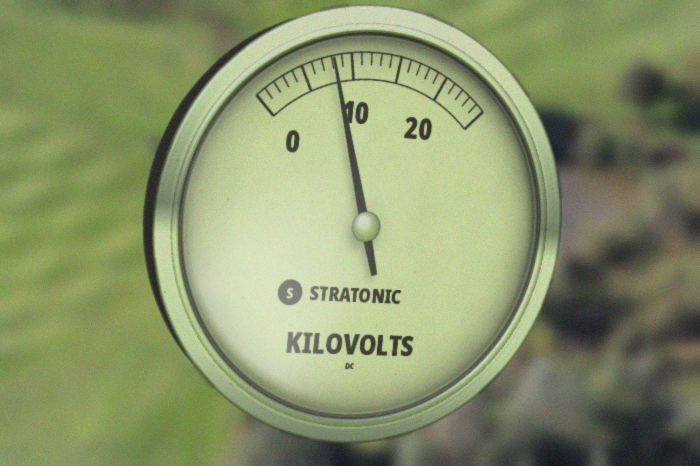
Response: 8 (kV)
